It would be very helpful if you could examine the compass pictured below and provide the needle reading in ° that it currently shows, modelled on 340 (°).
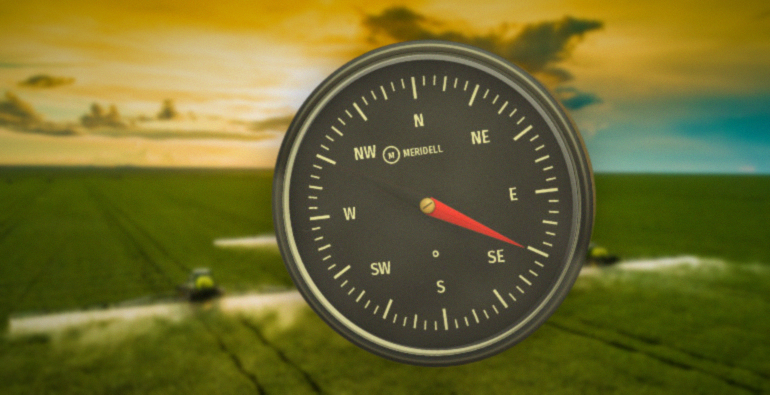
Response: 120 (°)
